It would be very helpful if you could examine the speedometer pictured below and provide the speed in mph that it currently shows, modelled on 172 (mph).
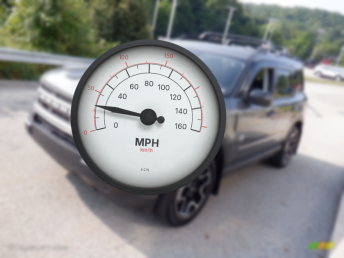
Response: 20 (mph)
